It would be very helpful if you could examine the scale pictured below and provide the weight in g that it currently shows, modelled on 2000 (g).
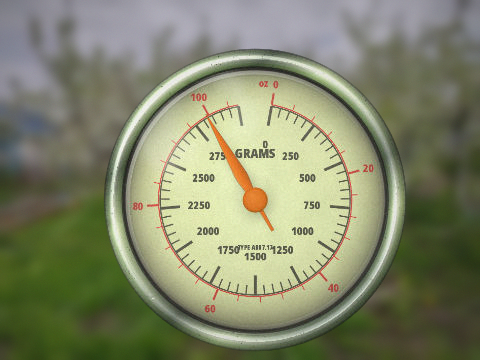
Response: 2825 (g)
